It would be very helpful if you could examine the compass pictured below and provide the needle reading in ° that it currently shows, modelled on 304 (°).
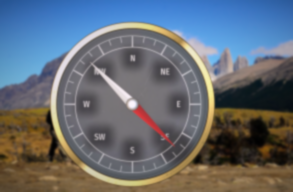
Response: 135 (°)
